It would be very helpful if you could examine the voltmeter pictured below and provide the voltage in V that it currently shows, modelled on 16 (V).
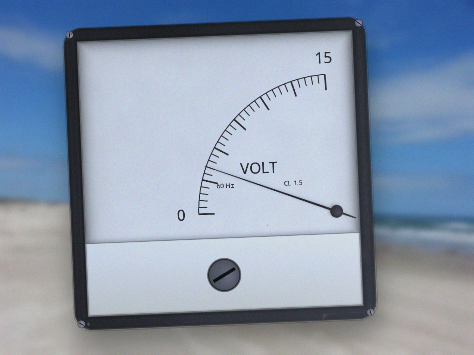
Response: 3.5 (V)
